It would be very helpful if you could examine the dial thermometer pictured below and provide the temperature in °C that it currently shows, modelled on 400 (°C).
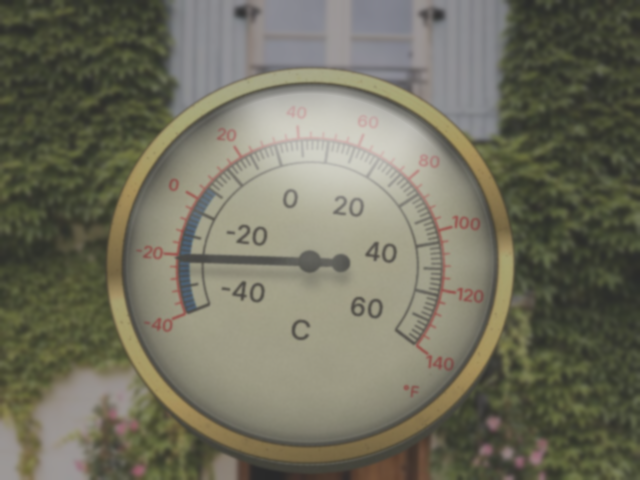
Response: -30 (°C)
